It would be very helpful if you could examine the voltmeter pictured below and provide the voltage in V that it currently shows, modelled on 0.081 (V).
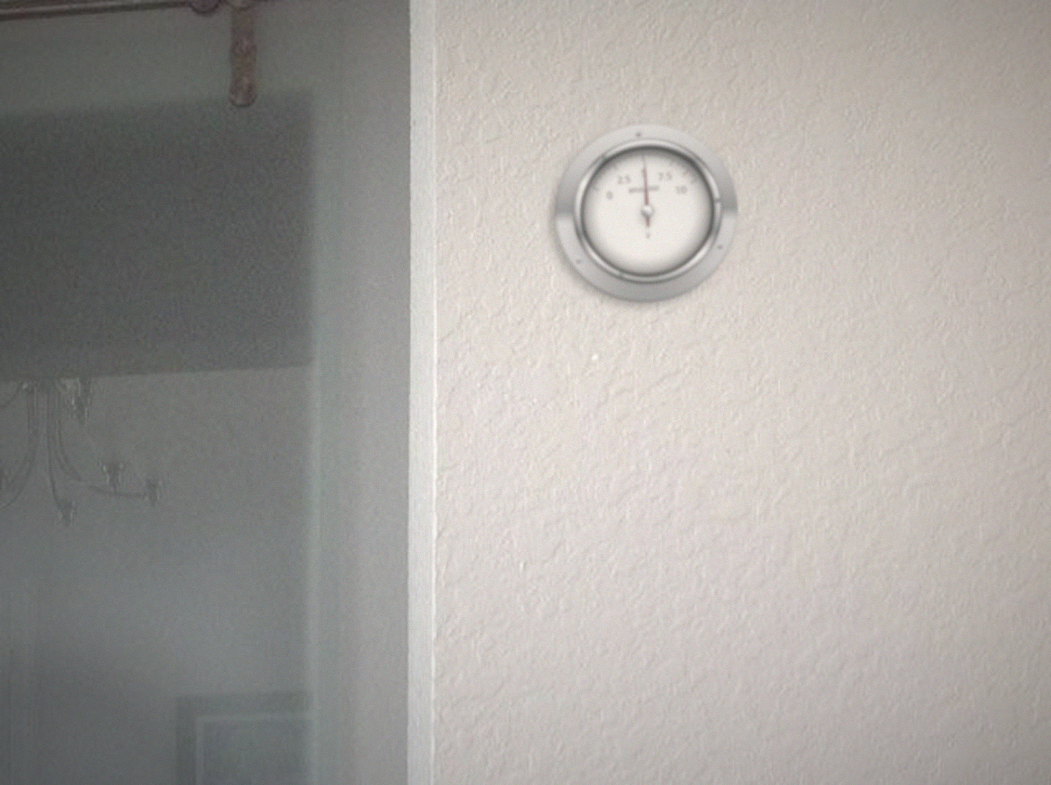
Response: 5 (V)
